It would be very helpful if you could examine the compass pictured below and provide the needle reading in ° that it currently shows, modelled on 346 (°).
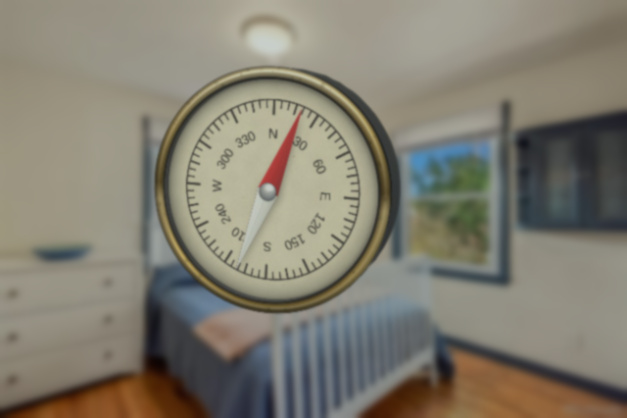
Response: 20 (°)
